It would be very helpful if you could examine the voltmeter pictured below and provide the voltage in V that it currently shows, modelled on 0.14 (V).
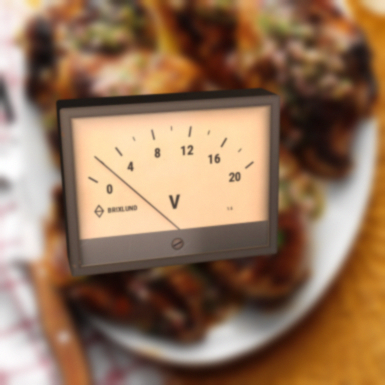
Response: 2 (V)
